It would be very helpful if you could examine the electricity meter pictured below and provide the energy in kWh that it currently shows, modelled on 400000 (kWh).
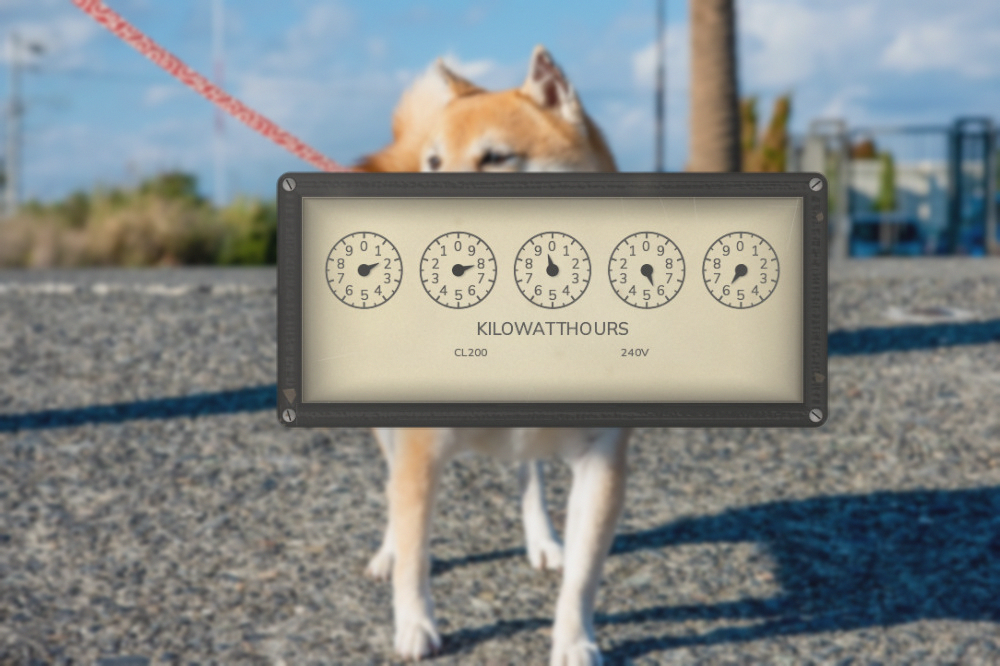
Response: 17956 (kWh)
